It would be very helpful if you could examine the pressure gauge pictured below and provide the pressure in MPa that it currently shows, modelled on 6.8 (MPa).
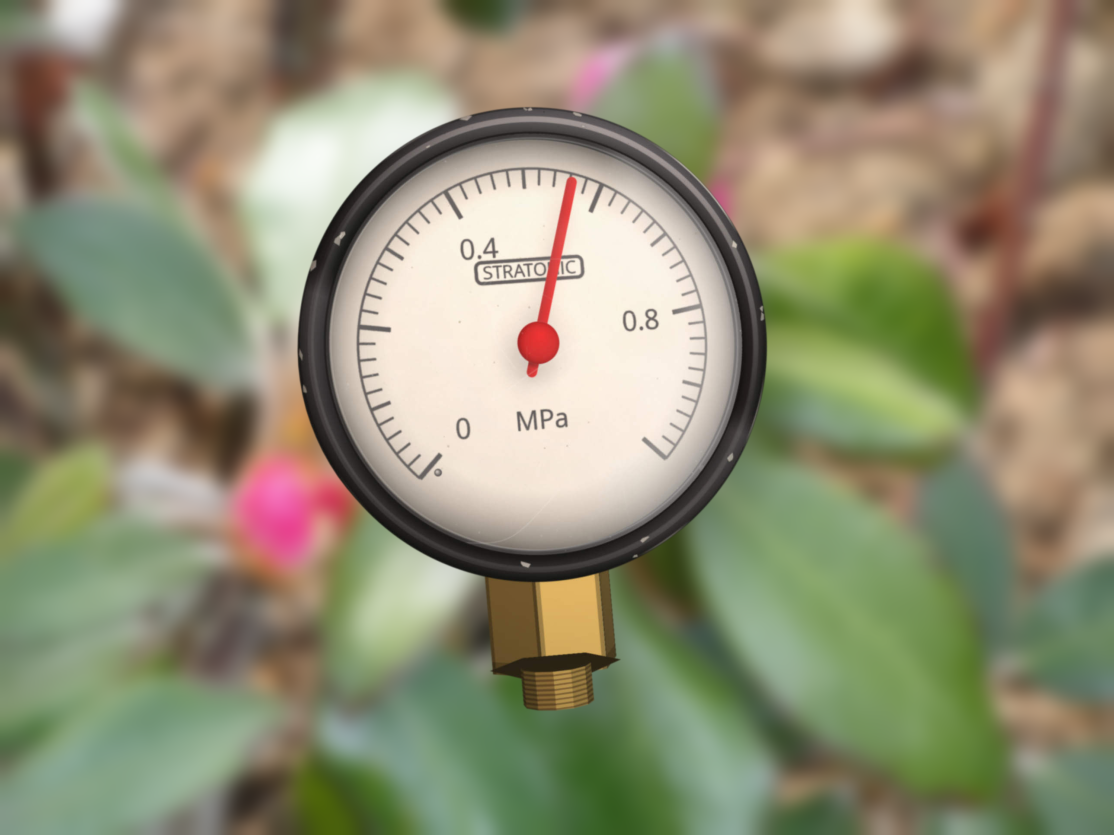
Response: 0.56 (MPa)
